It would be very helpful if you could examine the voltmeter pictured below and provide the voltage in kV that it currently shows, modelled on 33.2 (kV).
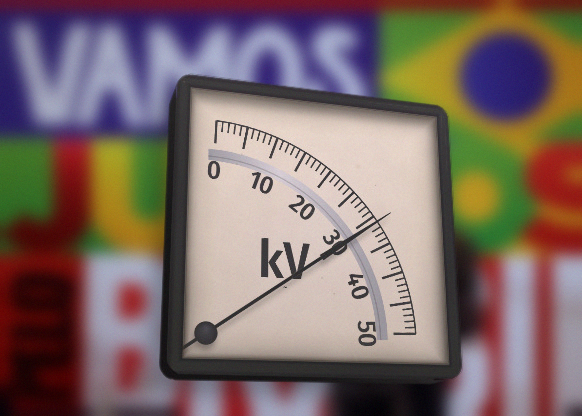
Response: 31 (kV)
